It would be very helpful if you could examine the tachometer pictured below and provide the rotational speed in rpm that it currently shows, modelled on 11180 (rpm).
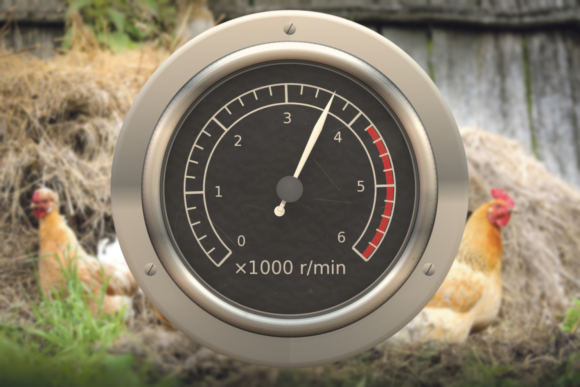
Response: 3600 (rpm)
